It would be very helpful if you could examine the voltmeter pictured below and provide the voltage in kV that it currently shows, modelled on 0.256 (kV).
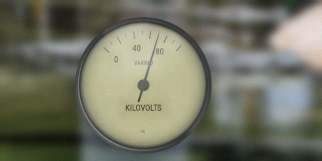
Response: 70 (kV)
